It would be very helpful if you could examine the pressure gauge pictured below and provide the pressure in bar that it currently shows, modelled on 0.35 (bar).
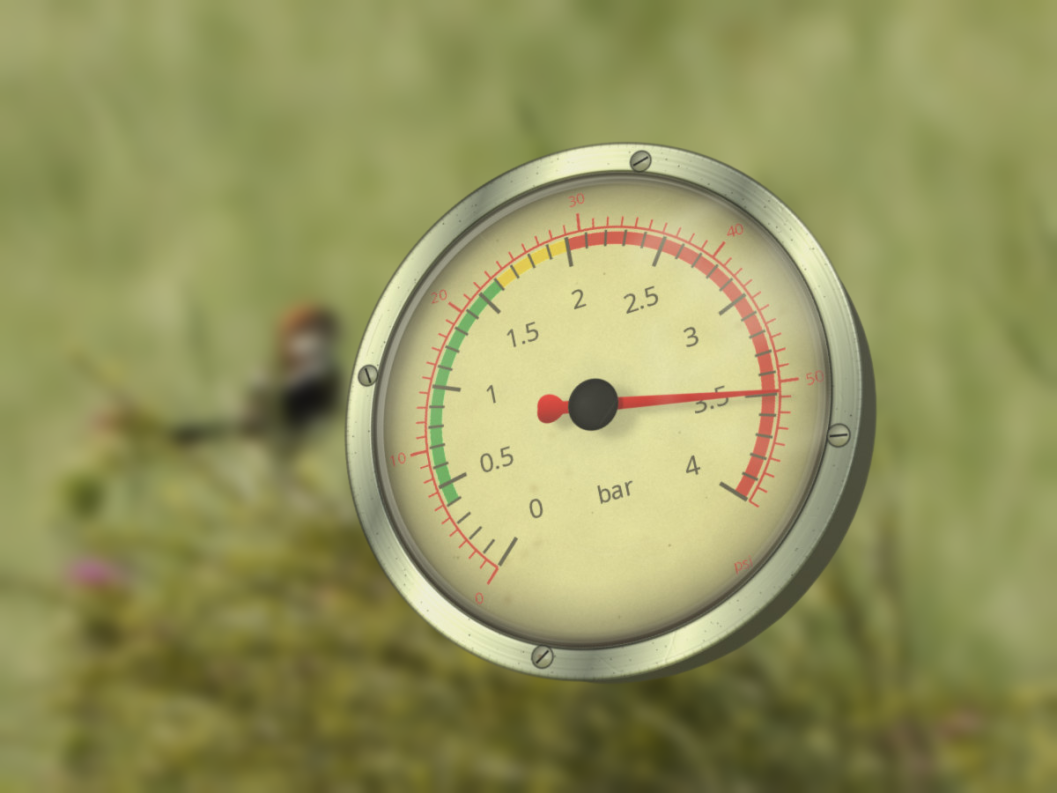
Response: 3.5 (bar)
